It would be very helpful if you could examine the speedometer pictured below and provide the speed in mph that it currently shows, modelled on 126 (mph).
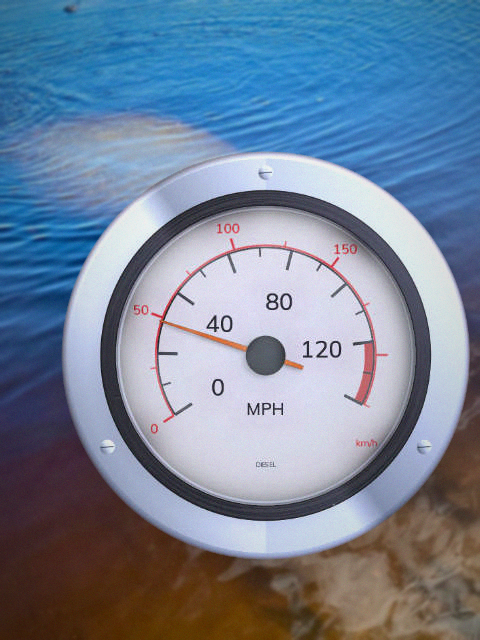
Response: 30 (mph)
